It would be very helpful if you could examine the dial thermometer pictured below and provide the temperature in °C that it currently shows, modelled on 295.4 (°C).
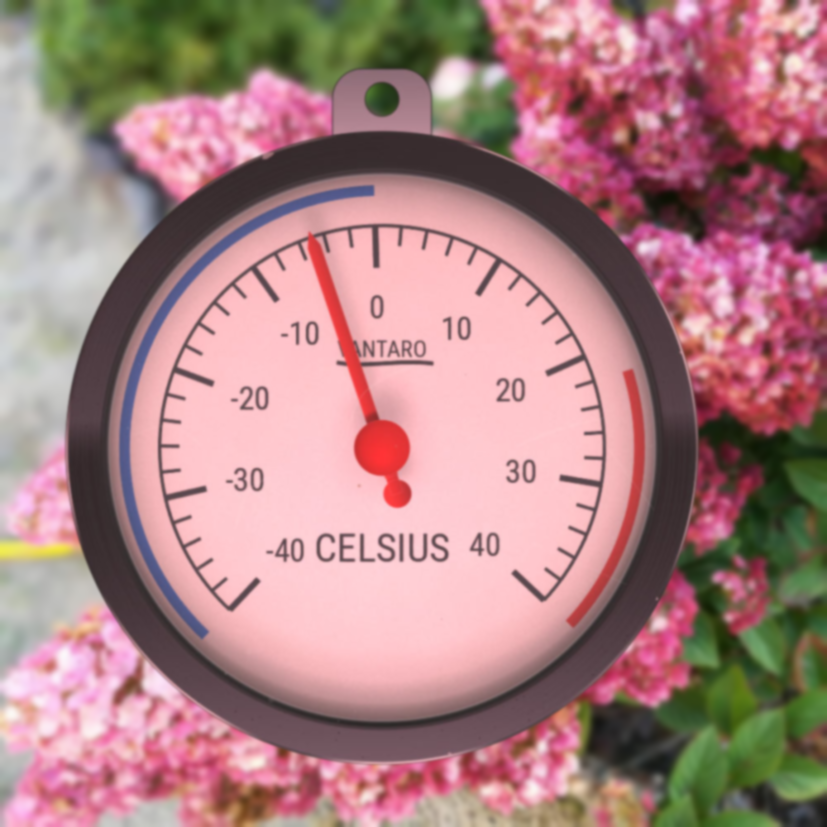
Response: -5 (°C)
